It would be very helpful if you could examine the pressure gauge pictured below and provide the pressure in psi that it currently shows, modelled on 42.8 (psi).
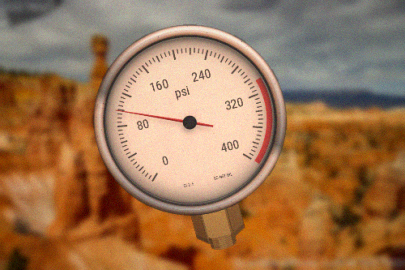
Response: 100 (psi)
